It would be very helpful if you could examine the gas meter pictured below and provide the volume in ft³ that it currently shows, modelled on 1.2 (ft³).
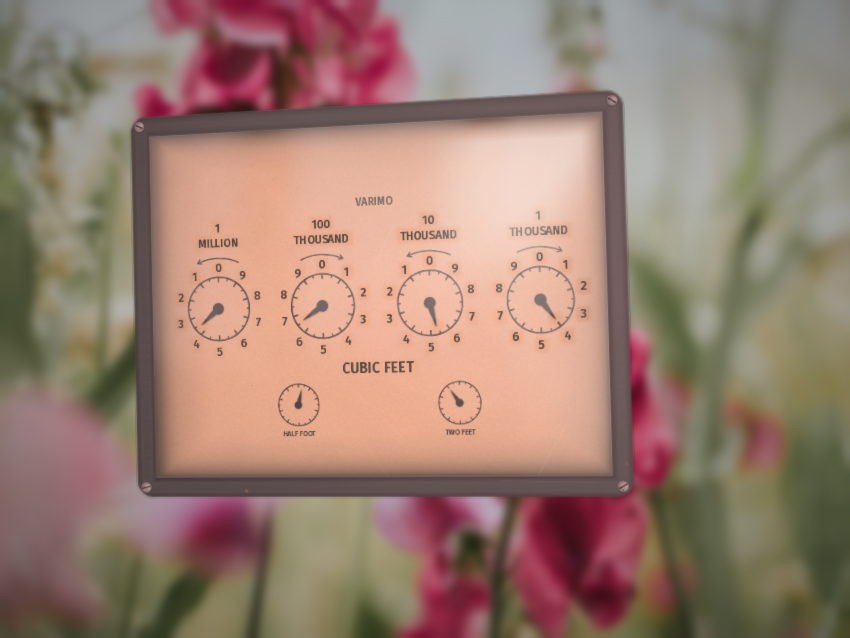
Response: 365400 (ft³)
